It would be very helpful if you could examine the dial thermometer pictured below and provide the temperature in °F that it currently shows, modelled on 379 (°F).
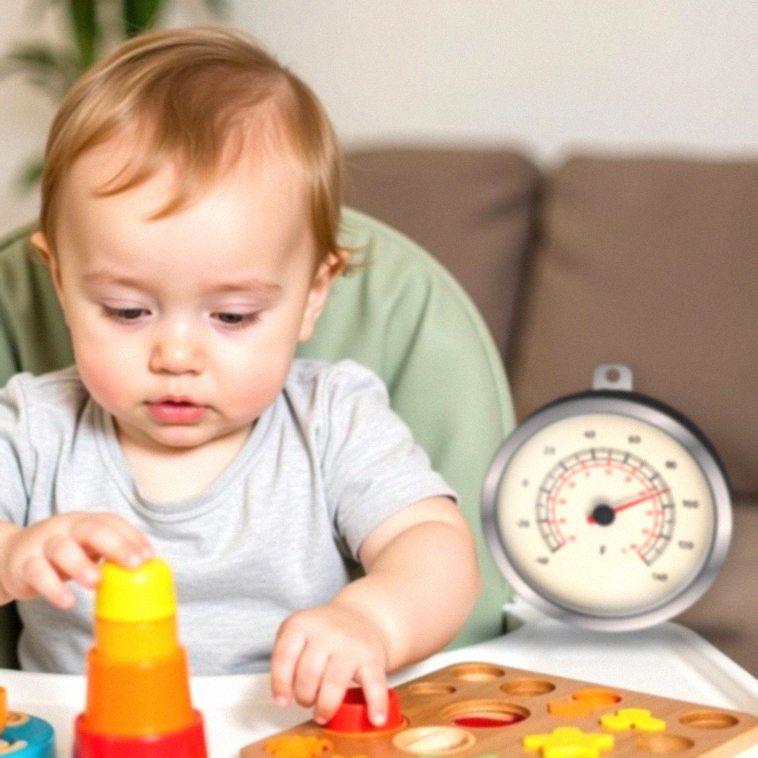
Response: 90 (°F)
